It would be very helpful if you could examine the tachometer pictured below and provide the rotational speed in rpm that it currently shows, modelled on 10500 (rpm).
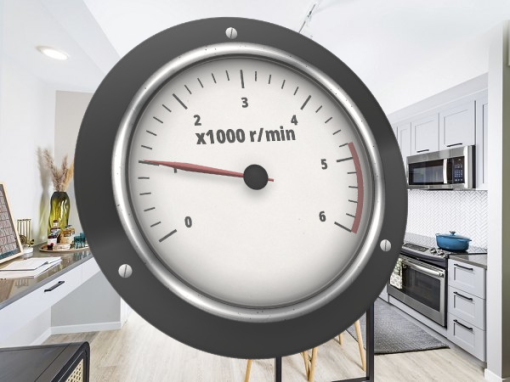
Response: 1000 (rpm)
